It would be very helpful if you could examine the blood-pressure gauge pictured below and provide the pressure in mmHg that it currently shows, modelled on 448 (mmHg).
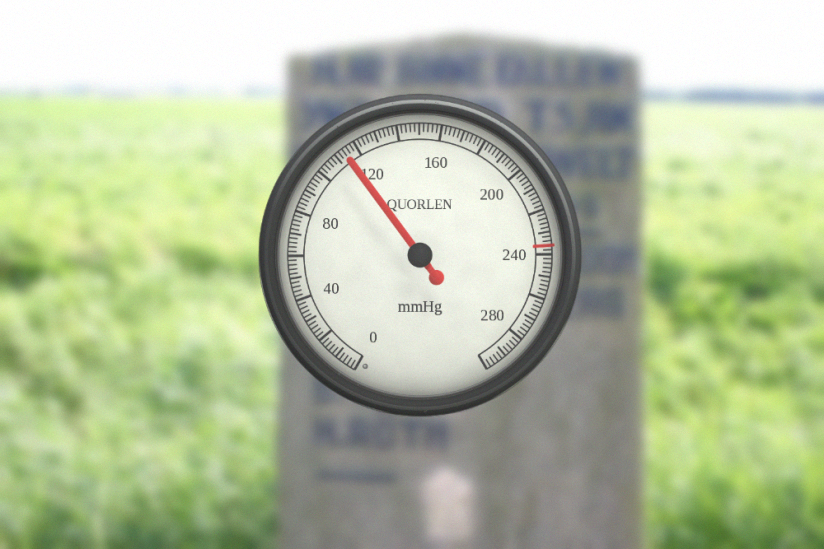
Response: 114 (mmHg)
